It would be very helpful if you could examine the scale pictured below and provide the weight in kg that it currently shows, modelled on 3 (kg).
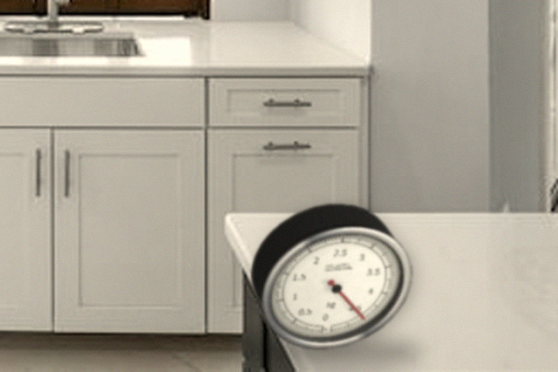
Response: 4.5 (kg)
